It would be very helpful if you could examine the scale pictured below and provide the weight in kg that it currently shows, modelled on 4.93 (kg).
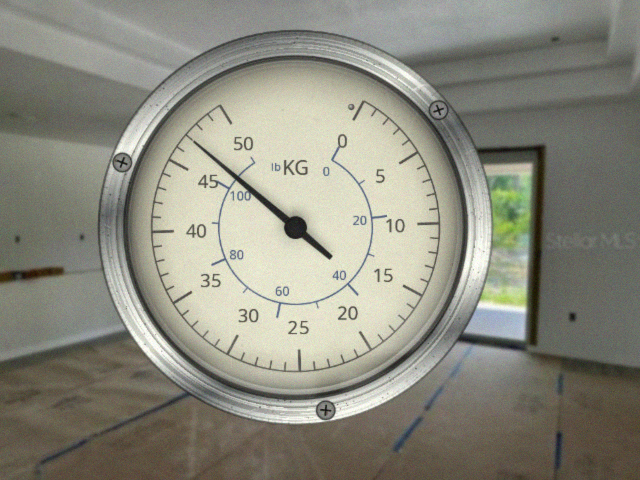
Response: 47 (kg)
